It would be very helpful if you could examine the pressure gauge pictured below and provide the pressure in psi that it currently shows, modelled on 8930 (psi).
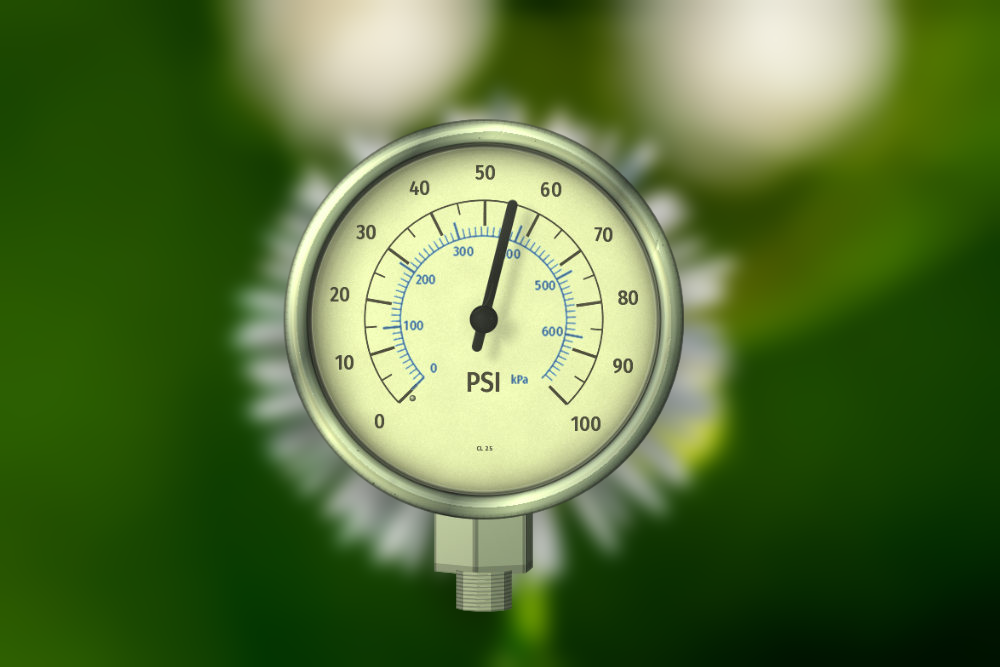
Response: 55 (psi)
